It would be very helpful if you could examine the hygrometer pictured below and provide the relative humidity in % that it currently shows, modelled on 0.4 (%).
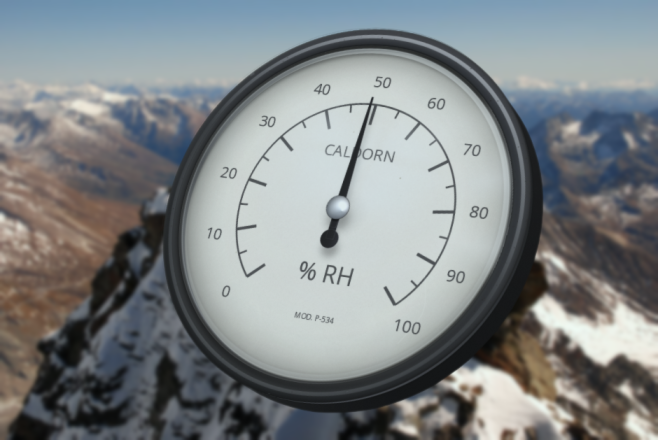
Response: 50 (%)
